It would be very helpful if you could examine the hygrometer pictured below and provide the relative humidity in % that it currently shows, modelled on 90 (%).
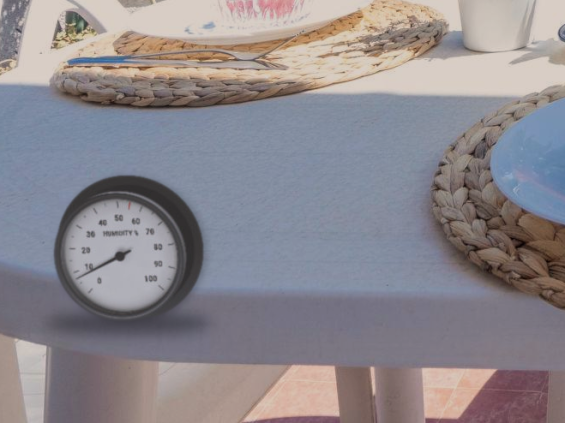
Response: 7.5 (%)
